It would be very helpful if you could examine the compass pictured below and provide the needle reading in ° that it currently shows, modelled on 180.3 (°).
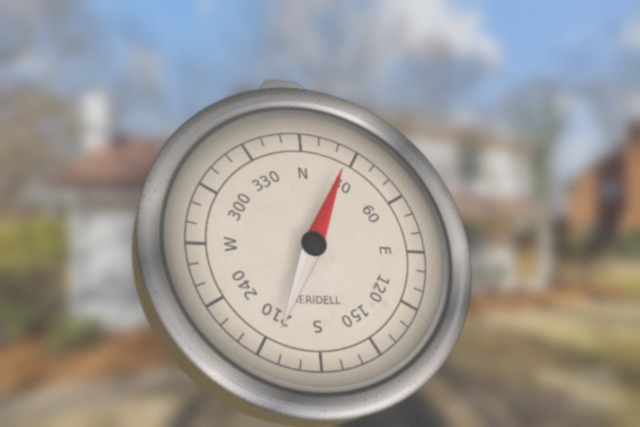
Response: 25 (°)
